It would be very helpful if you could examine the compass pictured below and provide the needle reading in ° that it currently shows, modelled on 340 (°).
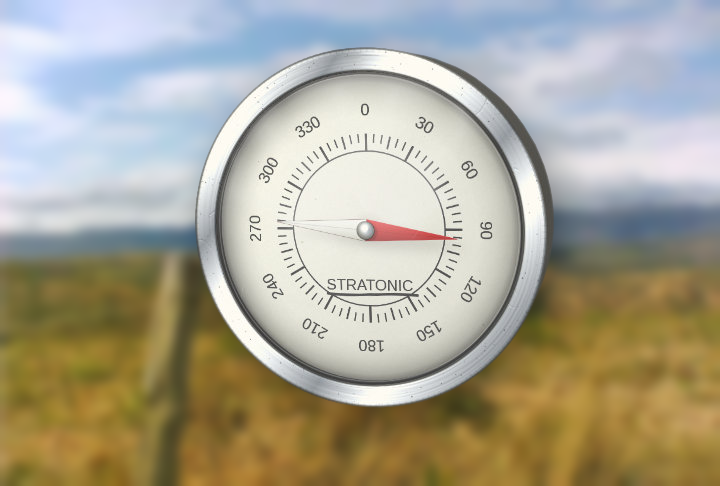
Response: 95 (°)
